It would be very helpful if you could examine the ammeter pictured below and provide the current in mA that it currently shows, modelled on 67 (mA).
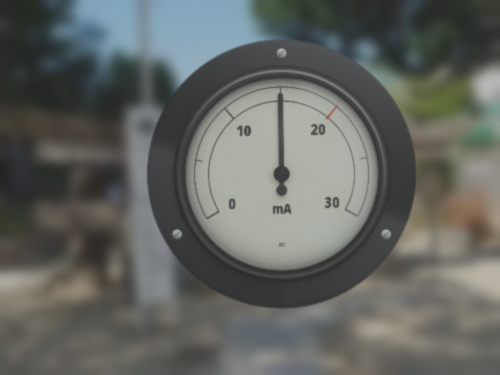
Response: 15 (mA)
